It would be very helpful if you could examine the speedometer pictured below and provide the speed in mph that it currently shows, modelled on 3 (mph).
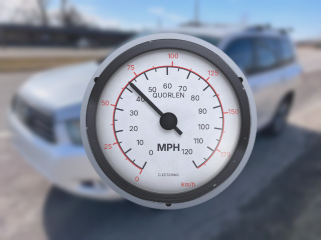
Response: 42.5 (mph)
